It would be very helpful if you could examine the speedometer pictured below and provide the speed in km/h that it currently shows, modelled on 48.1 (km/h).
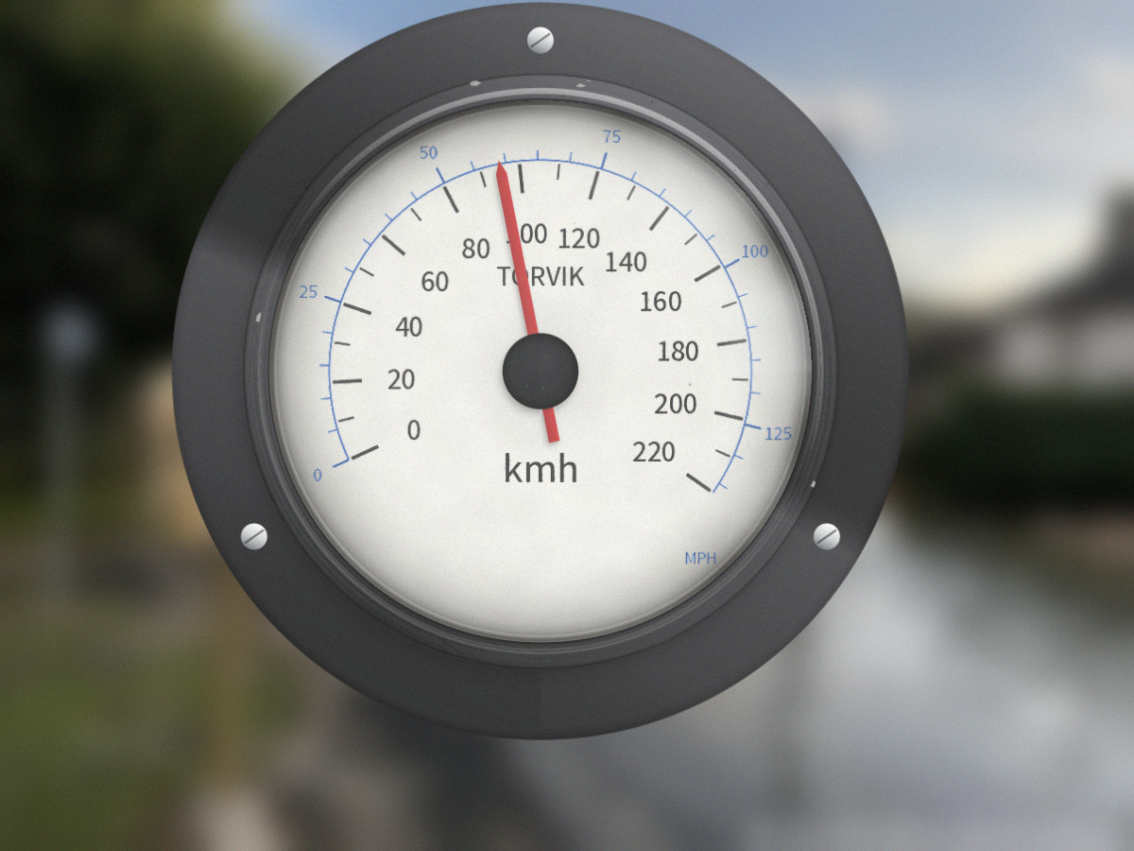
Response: 95 (km/h)
